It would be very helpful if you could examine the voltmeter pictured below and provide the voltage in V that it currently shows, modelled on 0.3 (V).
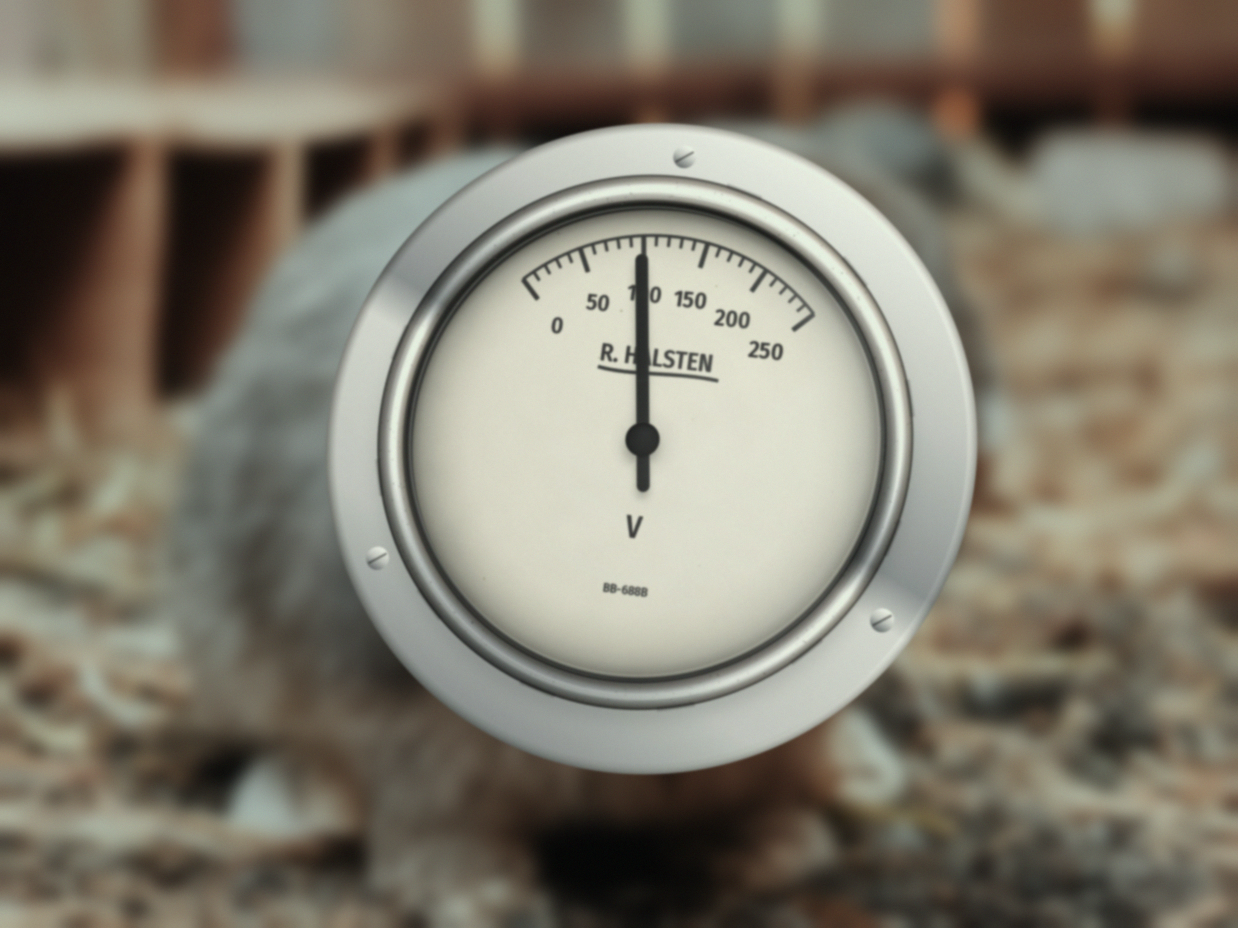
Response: 100 (V)
